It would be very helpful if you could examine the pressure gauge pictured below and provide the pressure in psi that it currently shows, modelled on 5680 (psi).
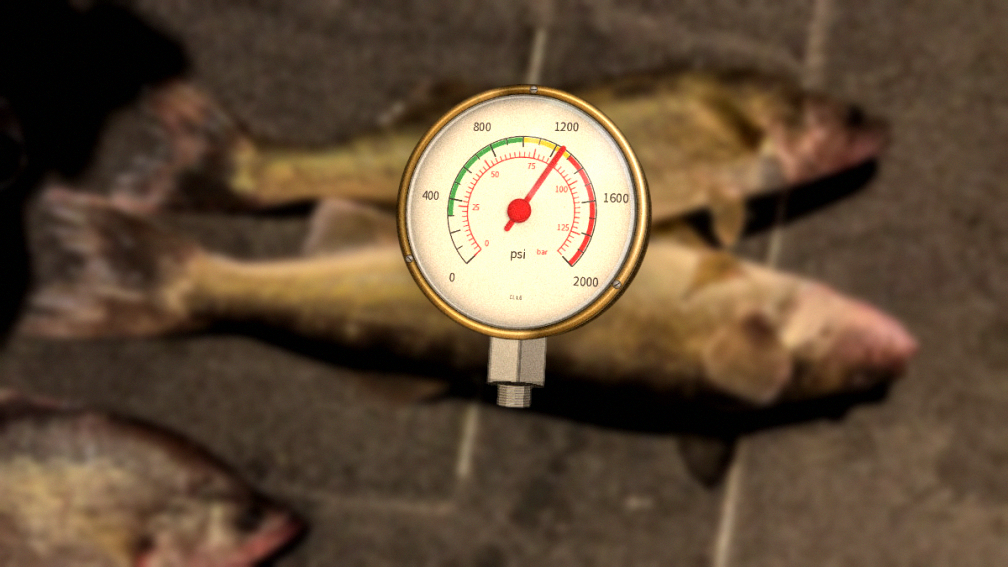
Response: 1250 (psi)
